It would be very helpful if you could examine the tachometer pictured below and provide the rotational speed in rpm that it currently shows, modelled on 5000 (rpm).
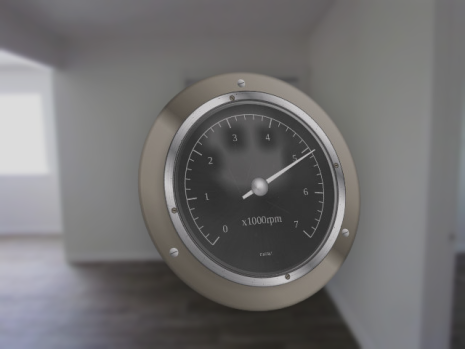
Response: 5100 (rpm)
